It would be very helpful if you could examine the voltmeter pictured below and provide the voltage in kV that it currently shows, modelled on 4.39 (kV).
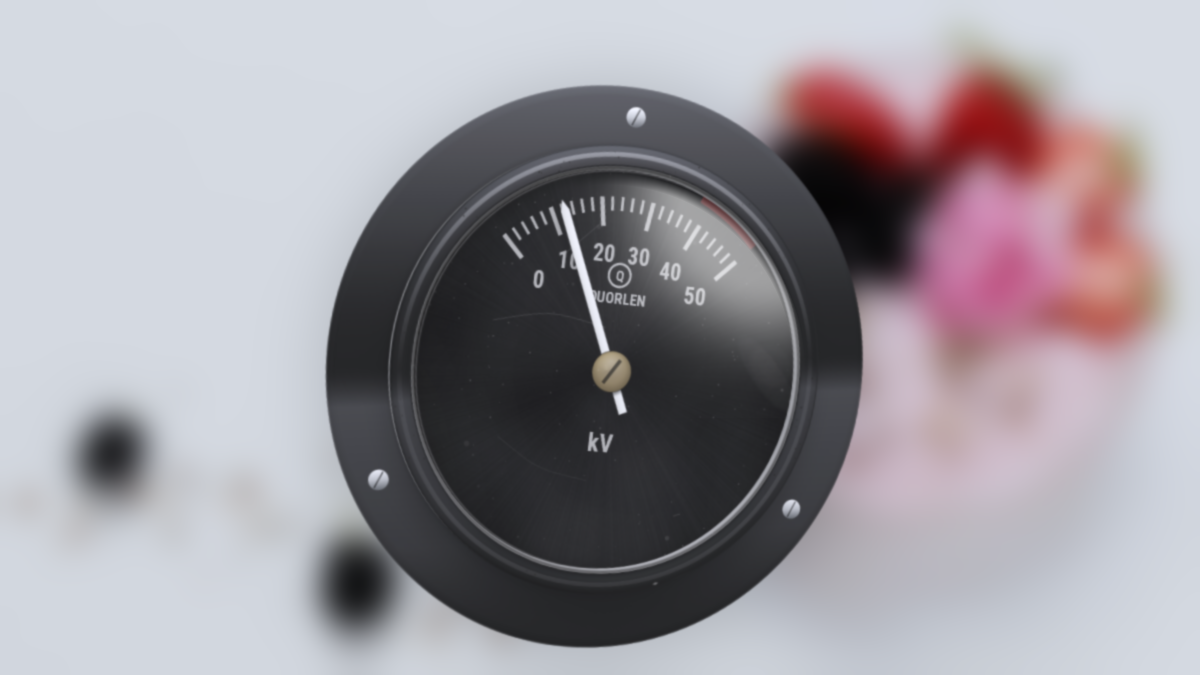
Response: 12 (kV)
